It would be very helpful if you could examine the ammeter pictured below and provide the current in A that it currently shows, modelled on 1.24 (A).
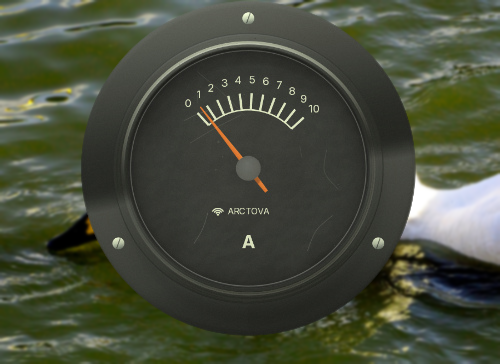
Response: 0.5 (A)
